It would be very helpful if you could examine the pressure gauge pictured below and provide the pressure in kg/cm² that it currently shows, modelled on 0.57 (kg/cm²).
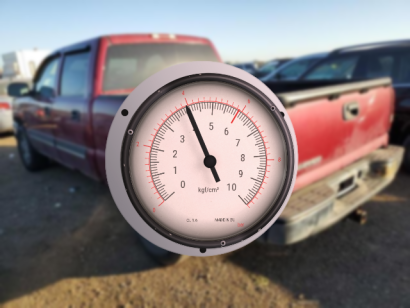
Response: 4 (kg/cm²)
